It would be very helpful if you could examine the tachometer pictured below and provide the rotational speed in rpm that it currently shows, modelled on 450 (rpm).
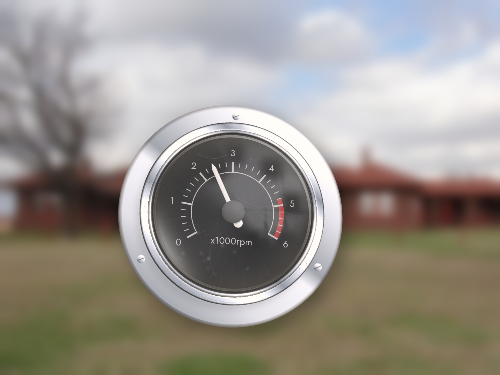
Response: 2400 (rpm)
